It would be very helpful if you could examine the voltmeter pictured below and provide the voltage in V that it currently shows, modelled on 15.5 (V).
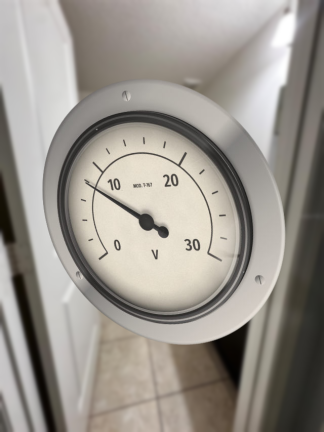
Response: 8 (V)
